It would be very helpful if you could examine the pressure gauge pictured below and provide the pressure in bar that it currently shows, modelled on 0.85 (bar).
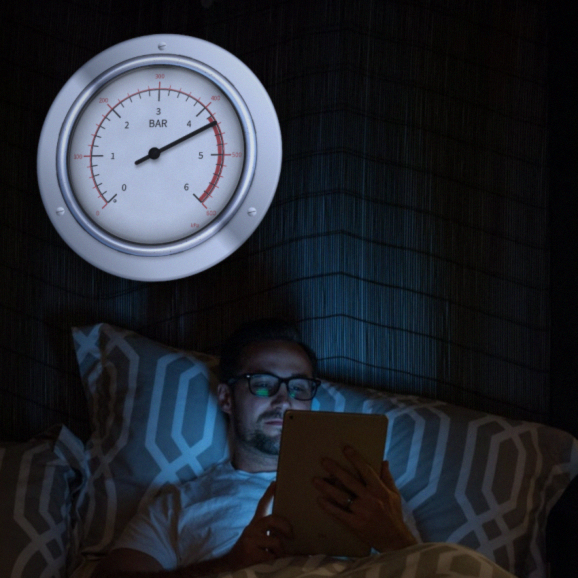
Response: 4.4 (bar)
